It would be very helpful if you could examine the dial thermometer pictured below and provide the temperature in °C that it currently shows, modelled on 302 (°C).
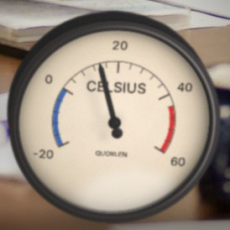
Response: 14 (°C)
